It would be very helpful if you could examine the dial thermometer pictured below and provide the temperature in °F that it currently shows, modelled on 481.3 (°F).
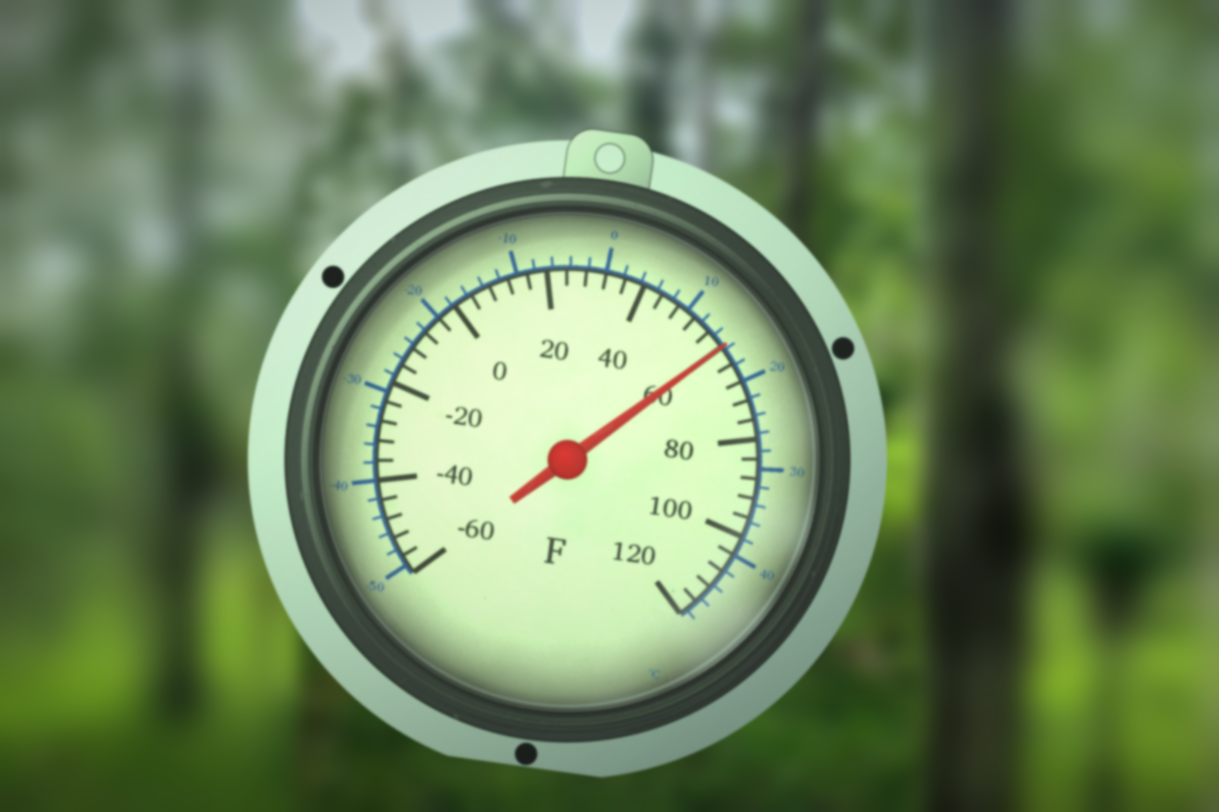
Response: 60 (°F)
